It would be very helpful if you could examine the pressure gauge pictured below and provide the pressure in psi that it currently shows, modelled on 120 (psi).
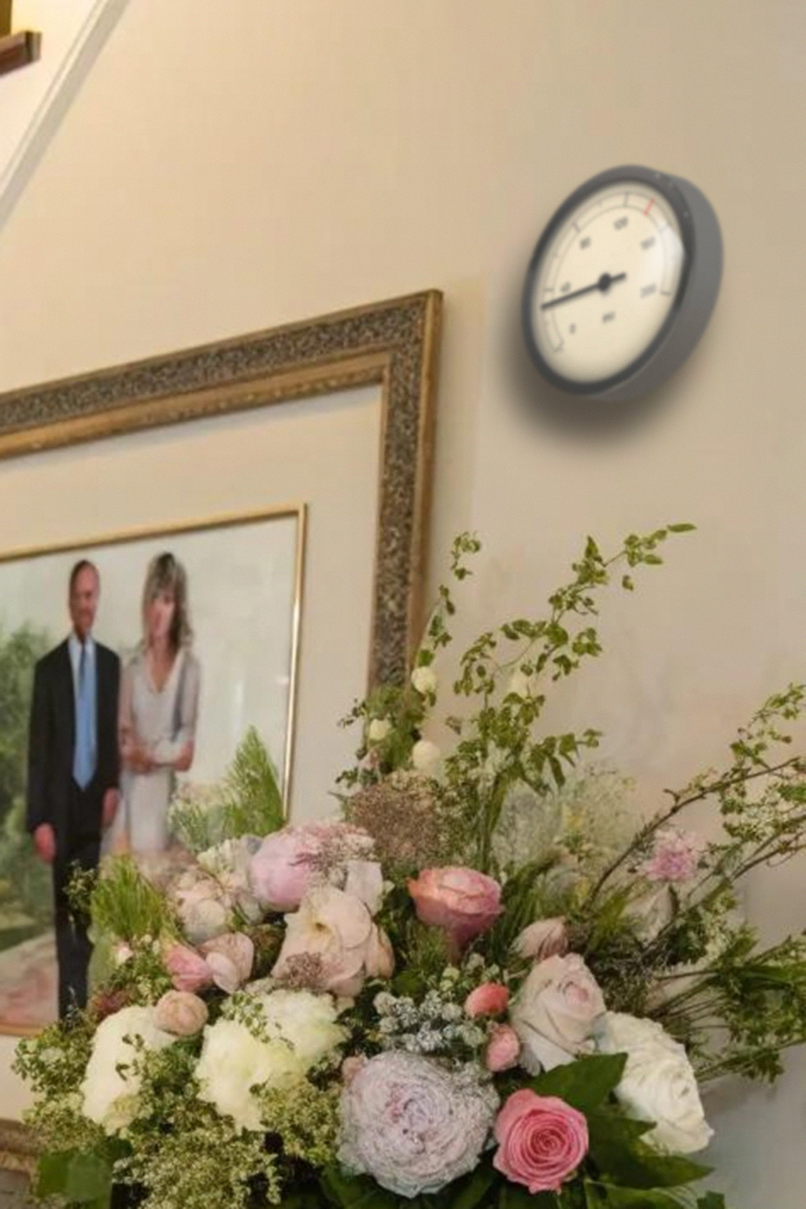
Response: 30 (psi)
